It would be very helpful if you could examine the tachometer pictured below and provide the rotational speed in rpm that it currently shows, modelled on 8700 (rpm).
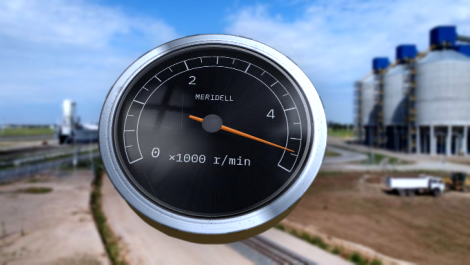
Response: 4750 (rpm)
